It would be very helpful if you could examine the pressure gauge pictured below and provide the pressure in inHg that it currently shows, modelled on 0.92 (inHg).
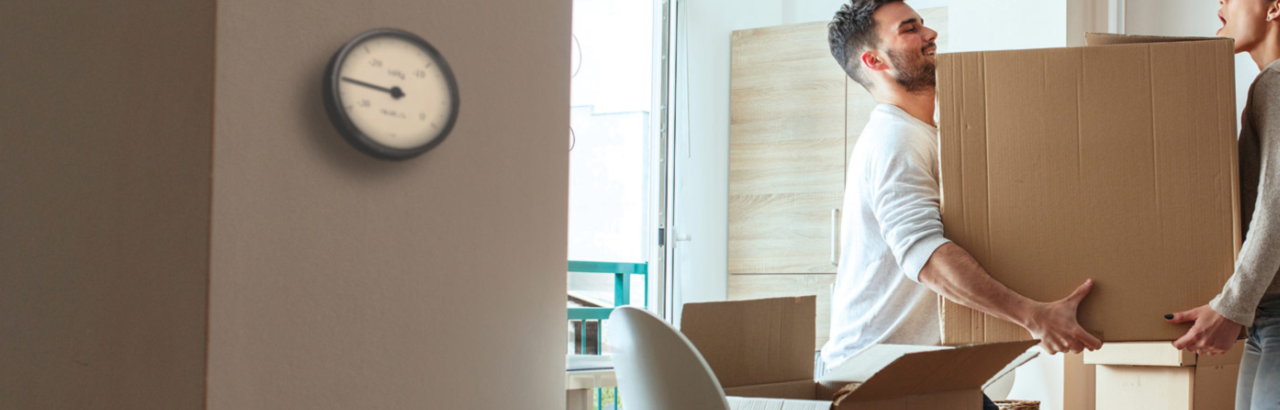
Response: -26 (inHg)
